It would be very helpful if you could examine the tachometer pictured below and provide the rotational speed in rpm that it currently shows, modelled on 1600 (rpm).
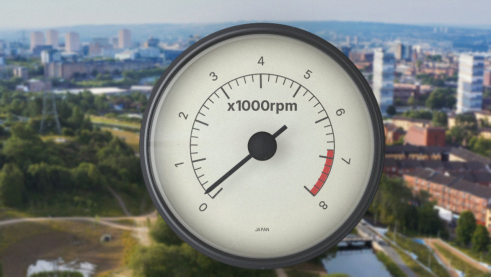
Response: 200 (rpm)
